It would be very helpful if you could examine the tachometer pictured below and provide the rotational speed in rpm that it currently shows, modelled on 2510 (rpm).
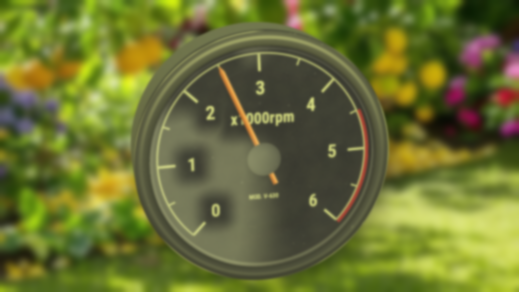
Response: 2500 (rpm)
